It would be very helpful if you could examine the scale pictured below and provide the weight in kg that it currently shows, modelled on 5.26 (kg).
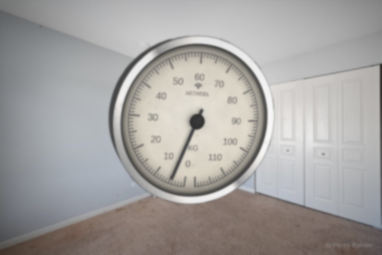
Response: 5 (kg)
